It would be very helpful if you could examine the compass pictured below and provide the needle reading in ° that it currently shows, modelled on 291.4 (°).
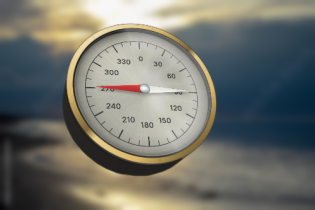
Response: 270 (°)
